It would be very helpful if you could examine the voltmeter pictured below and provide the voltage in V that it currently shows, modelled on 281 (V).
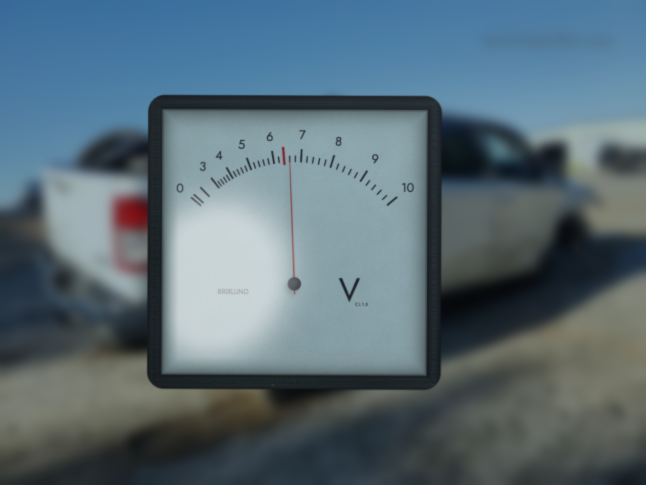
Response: 6.6 (V)
